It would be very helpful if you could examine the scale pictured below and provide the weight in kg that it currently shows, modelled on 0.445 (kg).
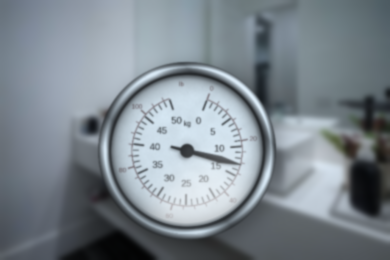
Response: 13 (kg)
